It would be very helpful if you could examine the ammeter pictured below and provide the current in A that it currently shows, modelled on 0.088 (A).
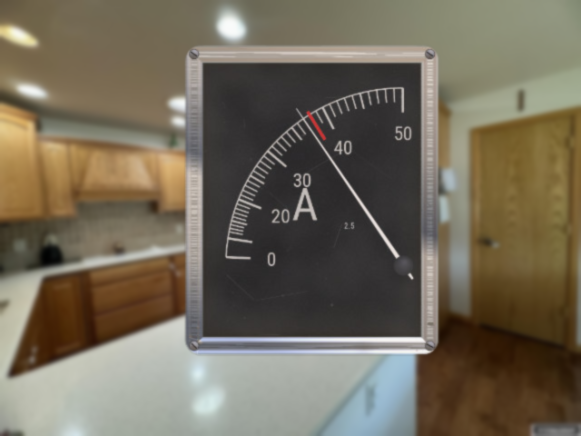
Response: 37 (A)
